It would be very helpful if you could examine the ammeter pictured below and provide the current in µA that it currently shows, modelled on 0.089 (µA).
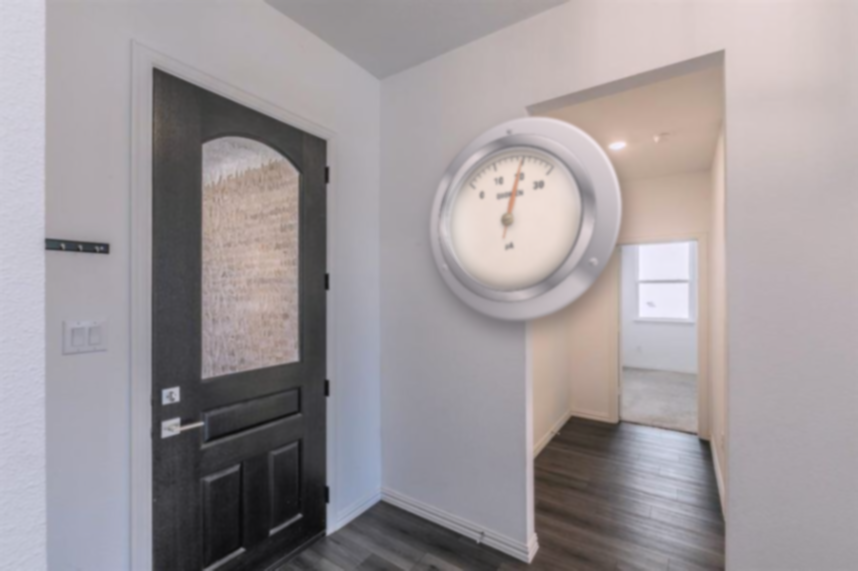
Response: 20 (µA)
